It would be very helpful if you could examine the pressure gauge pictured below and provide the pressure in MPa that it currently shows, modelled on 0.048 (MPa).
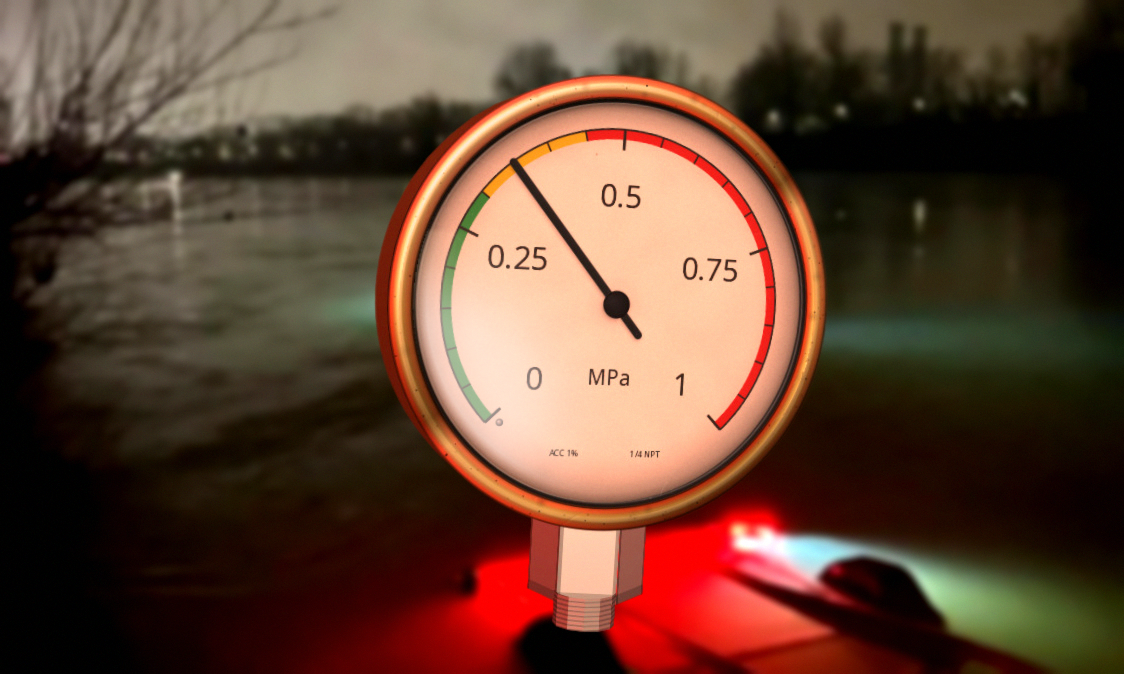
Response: 0.35 (MPa)
